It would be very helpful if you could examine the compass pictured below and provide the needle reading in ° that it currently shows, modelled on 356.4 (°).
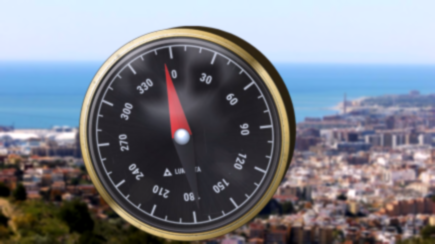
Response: 355 (°)
